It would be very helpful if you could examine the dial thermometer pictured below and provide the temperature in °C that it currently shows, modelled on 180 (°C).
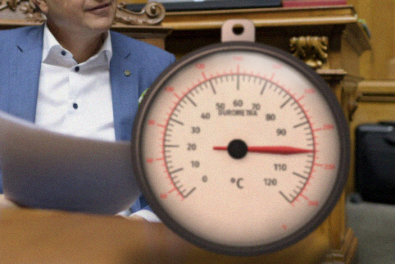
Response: 100 (°C)
